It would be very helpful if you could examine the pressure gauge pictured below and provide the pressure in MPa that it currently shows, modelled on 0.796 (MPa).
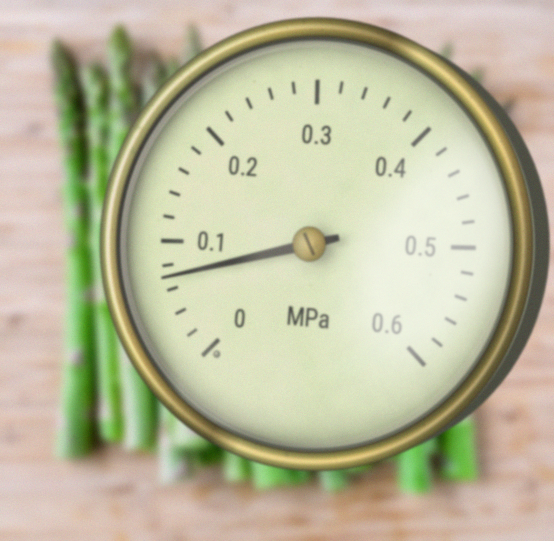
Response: 0.07 (MPa)
